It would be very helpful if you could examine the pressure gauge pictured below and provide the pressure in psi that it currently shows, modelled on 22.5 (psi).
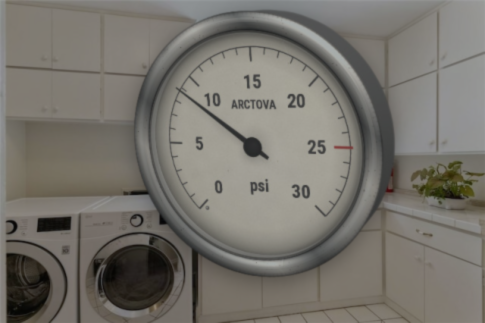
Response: 9 (psi)
